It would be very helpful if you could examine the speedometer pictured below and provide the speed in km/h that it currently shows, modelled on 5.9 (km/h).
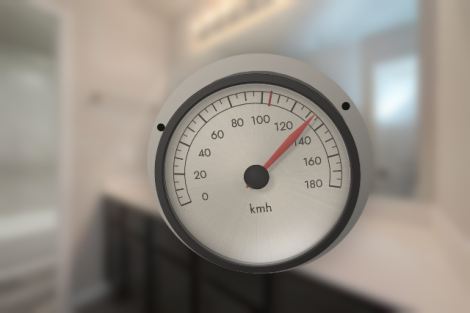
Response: 132.5 (km/h)
